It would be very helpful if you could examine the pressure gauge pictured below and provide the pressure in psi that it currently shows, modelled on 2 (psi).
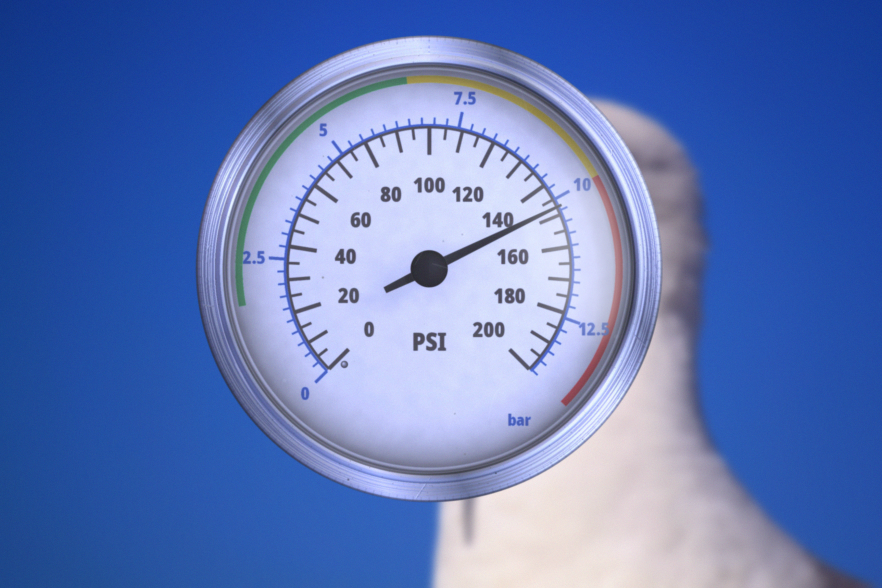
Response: 147.5 (psi)
